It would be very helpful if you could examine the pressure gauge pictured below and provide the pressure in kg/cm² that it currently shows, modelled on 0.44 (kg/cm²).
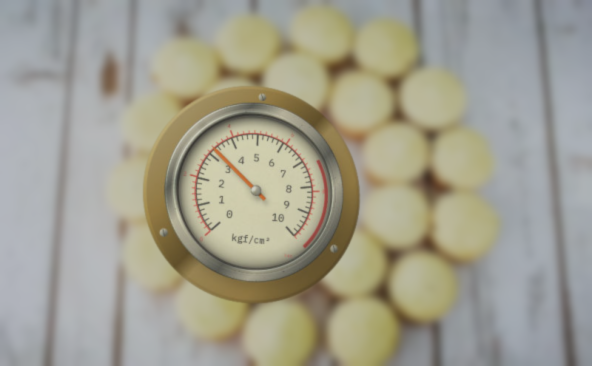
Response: 3.2 (kg/cm²)
